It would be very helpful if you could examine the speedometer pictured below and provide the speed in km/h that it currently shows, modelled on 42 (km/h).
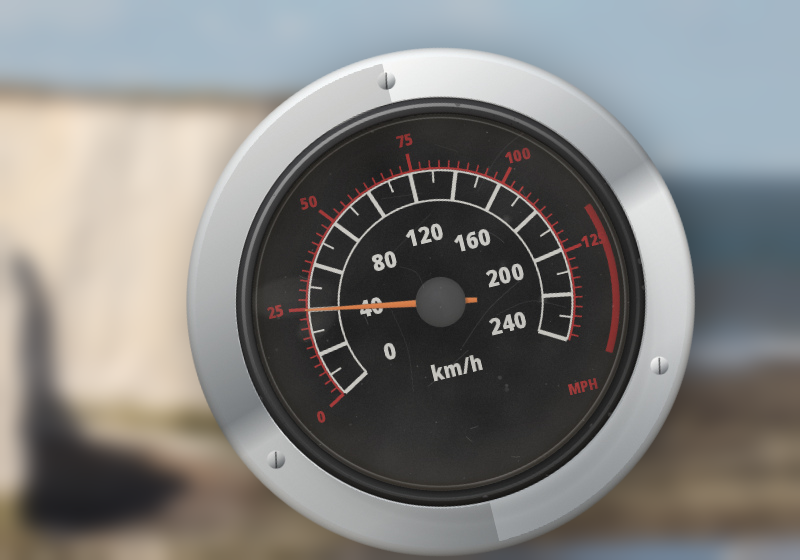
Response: 40 (km/h)
